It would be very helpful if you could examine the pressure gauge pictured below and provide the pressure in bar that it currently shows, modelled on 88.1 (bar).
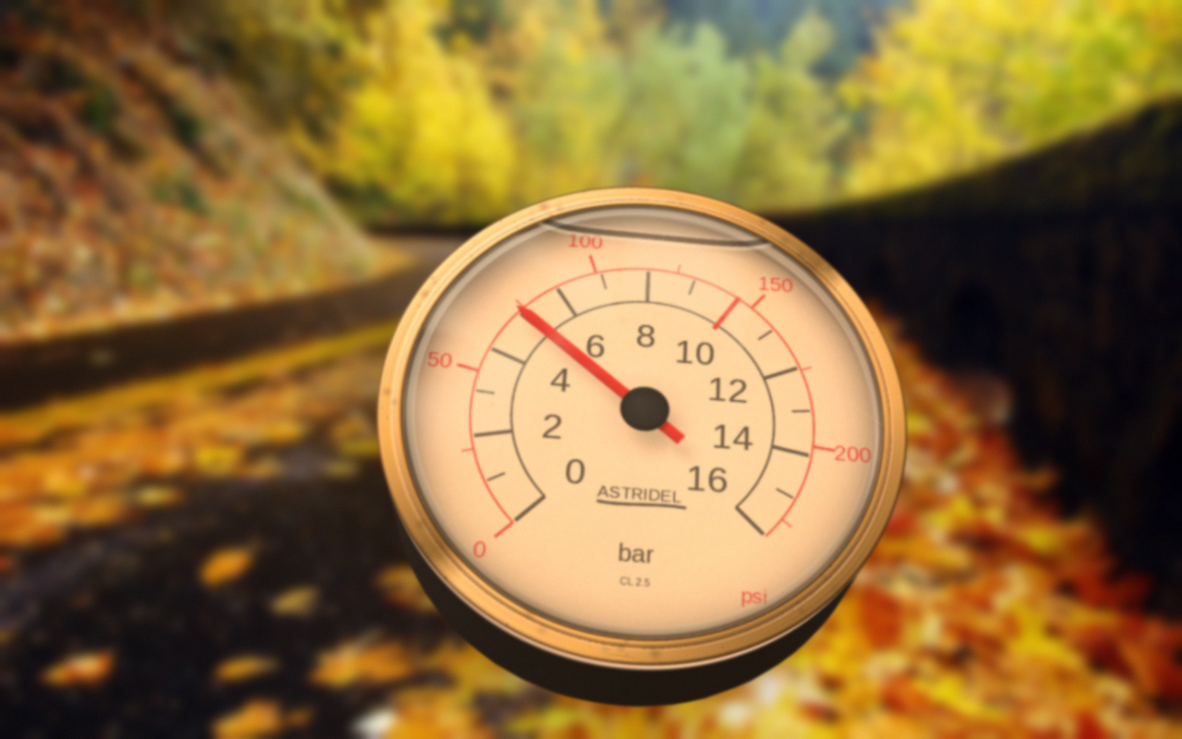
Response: 5 (bar)
